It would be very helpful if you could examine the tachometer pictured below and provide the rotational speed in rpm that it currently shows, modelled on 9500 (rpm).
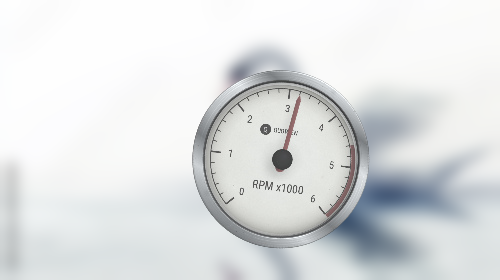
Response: 3200 (rpm)
